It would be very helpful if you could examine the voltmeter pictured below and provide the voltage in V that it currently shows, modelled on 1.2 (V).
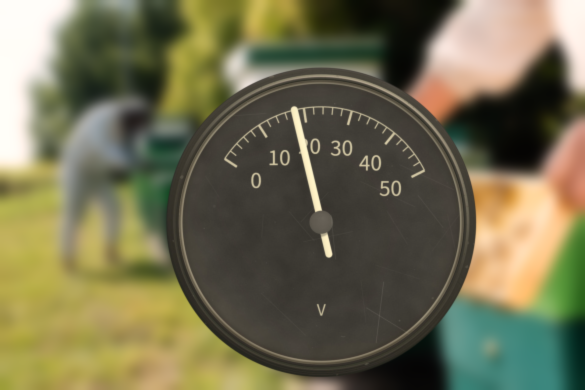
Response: 18 (V)
